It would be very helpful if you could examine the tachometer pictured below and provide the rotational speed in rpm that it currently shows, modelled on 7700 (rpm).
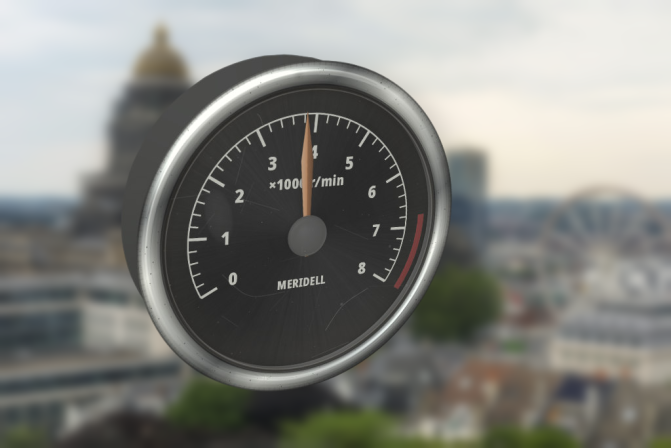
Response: 3800 (rpm)
